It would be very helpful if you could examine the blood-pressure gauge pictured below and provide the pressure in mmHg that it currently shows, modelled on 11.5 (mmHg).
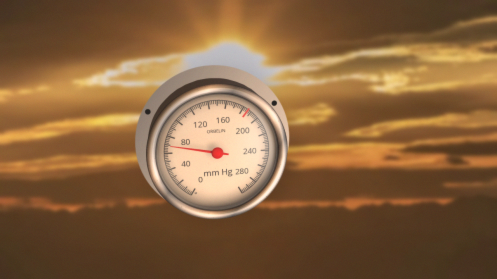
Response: 70 (mmHg)
